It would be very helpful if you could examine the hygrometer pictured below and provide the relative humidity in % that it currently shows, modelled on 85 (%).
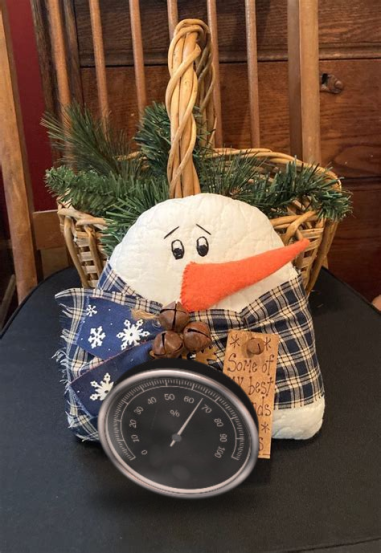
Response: 65 (%)
